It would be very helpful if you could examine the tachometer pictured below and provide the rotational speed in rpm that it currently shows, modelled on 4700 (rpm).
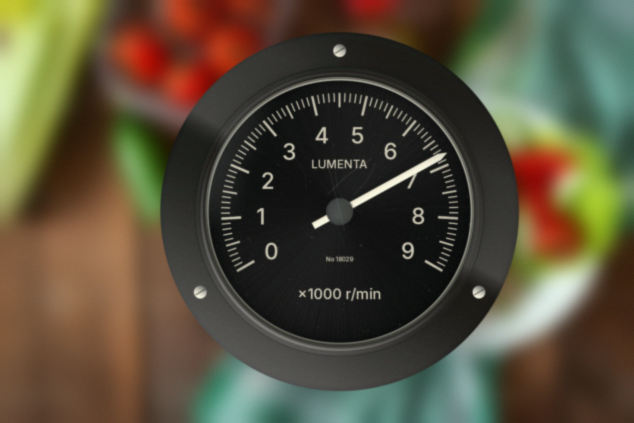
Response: 6800 (rpm)
